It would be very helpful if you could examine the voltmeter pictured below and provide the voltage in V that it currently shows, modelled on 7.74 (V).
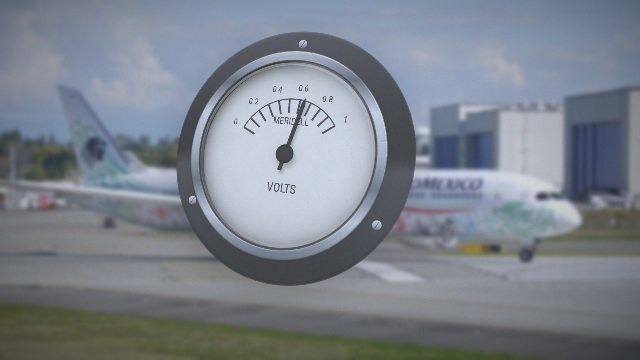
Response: 0.65 (V)
